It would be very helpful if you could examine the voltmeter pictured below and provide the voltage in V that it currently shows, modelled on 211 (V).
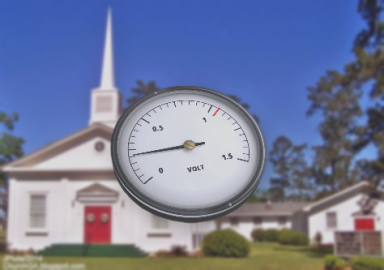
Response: 0.2 (V)
